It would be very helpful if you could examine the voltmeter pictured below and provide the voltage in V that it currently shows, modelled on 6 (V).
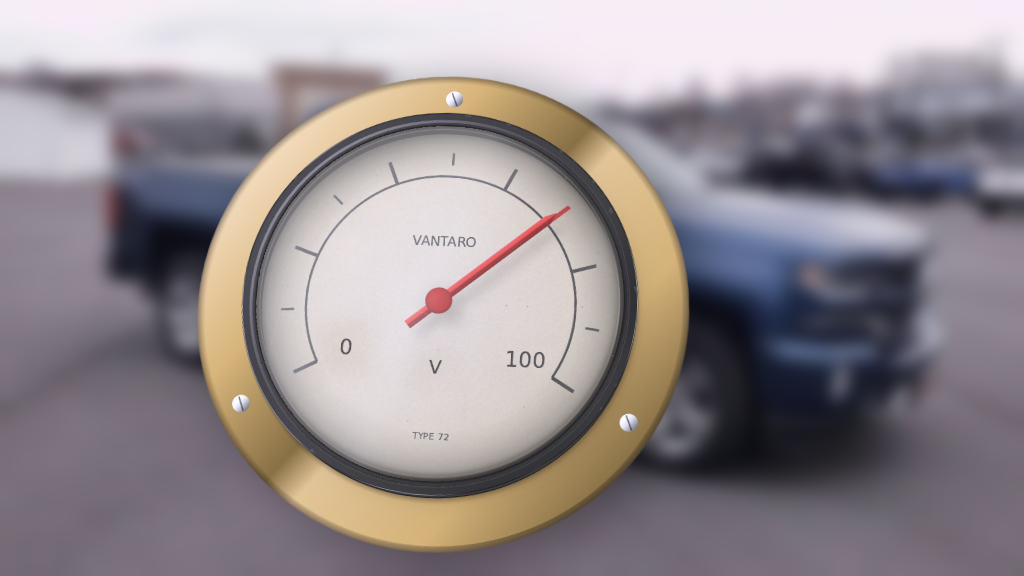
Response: 70 (V)
